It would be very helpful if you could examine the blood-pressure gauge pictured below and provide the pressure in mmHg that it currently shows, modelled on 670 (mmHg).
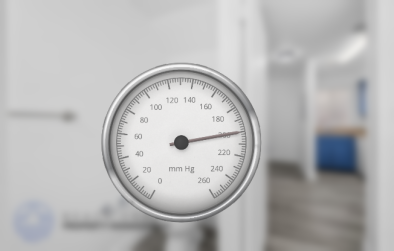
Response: 200 (mmHg)
